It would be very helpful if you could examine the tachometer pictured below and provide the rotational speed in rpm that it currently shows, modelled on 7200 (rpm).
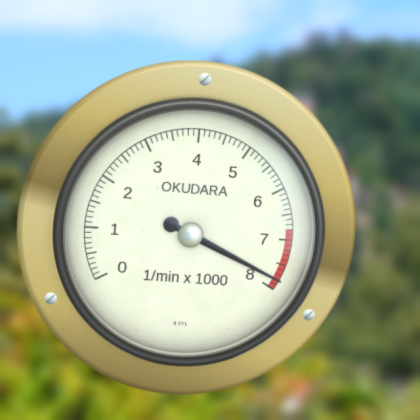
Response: 7800 (rpm)
